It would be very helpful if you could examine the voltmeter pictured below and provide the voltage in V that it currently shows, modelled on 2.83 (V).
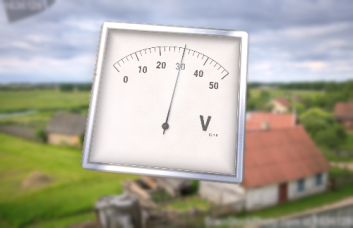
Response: 30 (V)
